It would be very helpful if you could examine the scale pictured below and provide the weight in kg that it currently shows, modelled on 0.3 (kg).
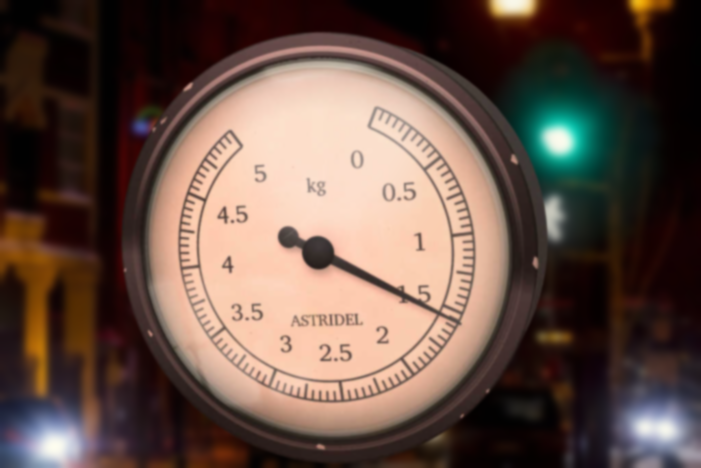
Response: 1.55 (kg)
